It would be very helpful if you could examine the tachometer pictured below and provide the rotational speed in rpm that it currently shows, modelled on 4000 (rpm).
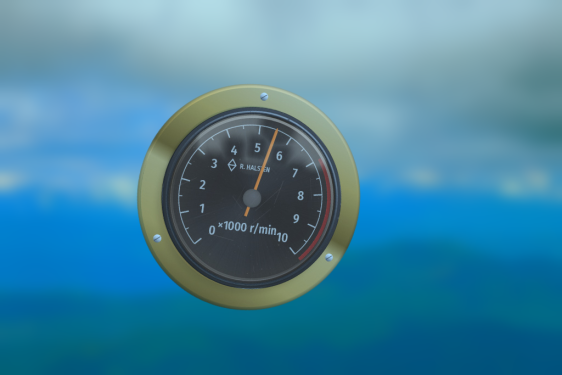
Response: 5500 (rpm)
